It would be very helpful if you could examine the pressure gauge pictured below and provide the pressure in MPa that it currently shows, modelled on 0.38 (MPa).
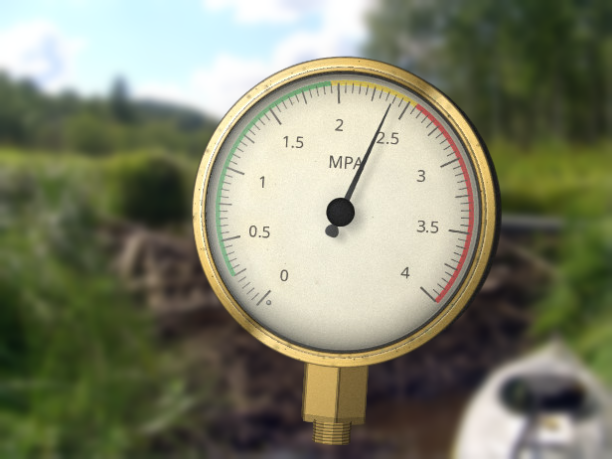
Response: 2.4 (MPa)
